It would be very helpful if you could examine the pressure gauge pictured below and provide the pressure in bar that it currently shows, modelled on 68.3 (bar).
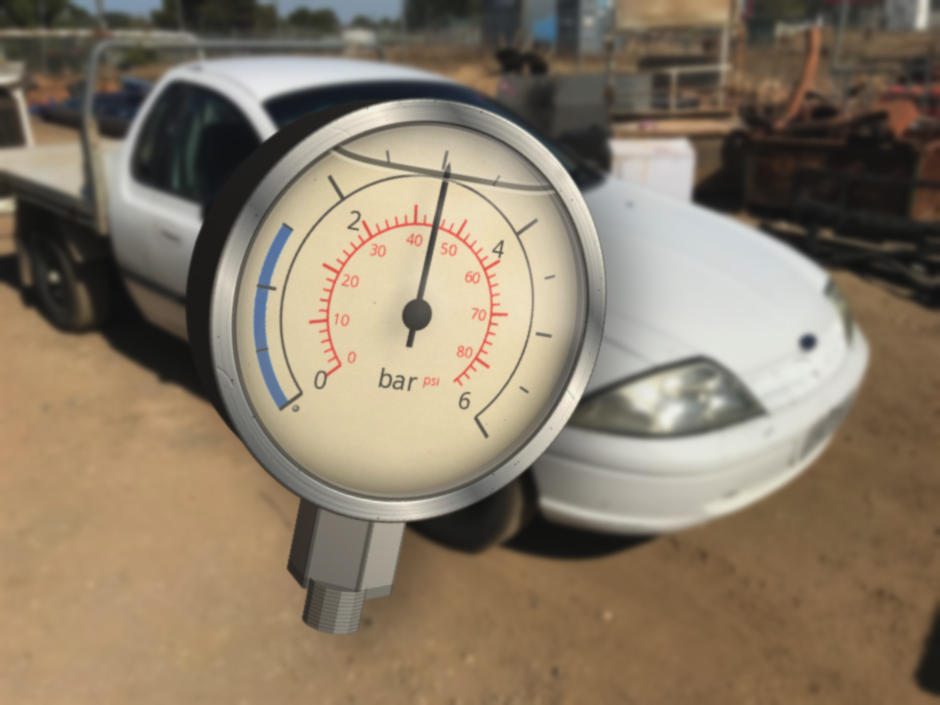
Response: 3 (bar)
